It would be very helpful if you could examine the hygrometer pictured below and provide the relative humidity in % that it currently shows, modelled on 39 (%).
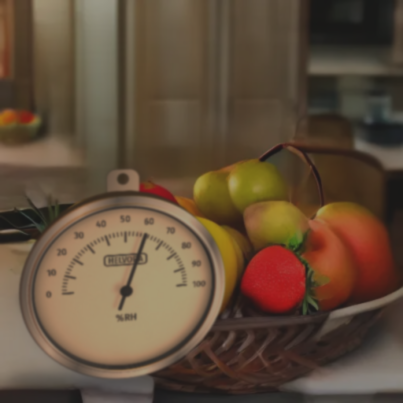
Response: 60 (%)
